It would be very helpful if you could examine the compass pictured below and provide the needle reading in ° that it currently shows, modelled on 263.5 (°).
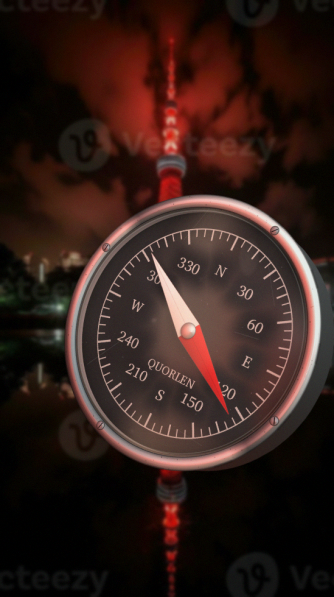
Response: 125 (°)
